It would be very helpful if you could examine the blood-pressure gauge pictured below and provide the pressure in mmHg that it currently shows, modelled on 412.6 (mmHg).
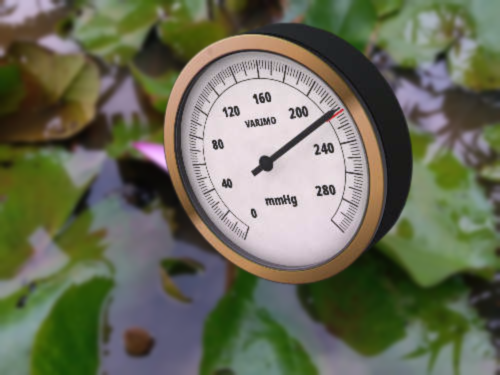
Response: 220 (mmHg)
